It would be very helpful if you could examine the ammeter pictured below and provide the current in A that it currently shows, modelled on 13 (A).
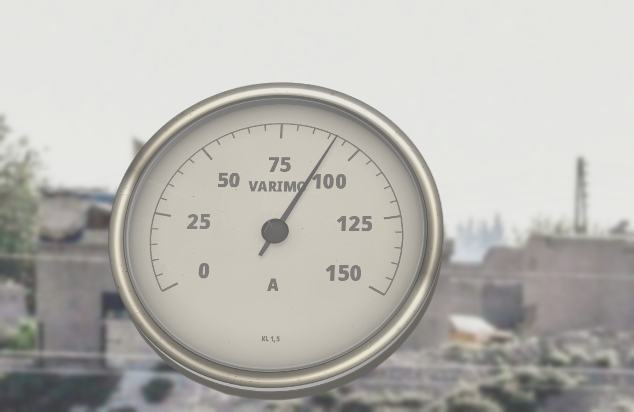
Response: 92.5 (A)
